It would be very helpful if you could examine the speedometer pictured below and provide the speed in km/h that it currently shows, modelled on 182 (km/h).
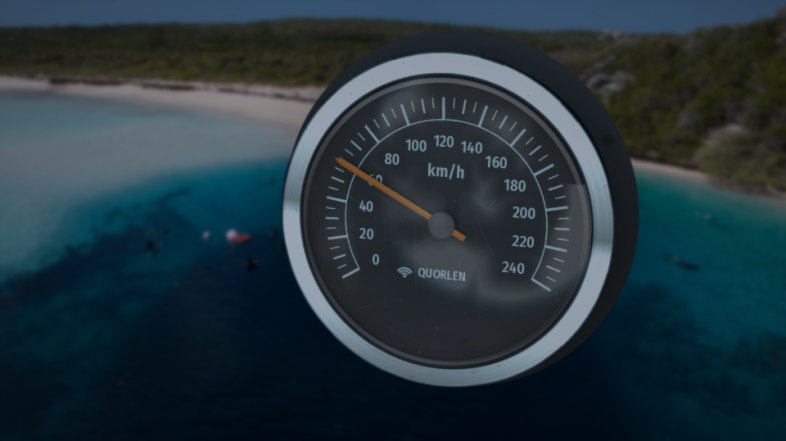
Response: 60 (km/h)
